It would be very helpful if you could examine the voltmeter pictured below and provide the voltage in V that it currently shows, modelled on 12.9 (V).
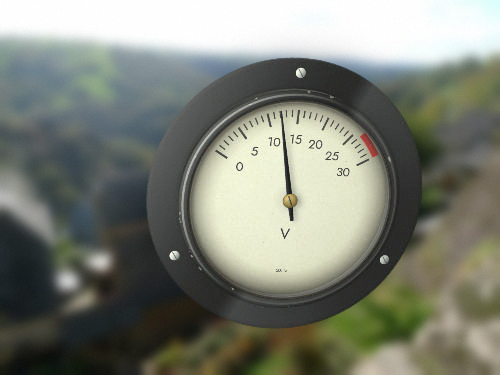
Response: 12 (V)
